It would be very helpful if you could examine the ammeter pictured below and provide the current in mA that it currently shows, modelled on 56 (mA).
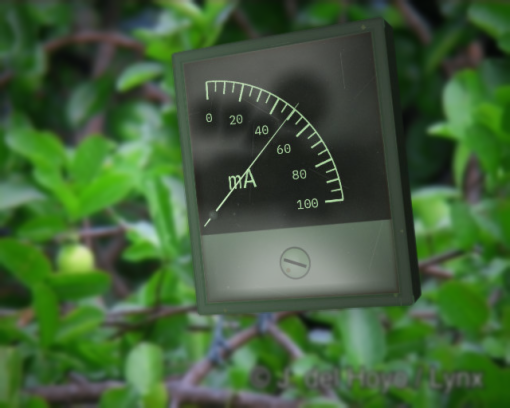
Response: 50 (mA)
